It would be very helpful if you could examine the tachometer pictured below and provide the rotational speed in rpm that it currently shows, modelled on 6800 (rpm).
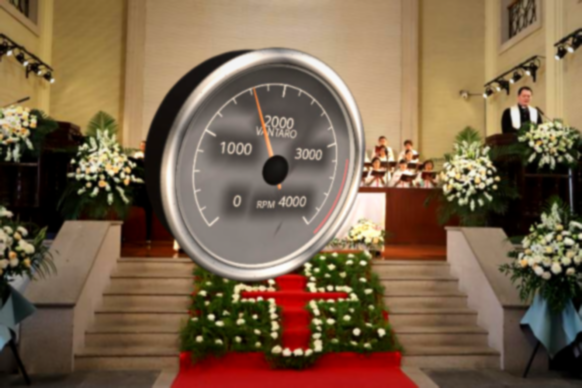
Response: 1600 (rpm)
